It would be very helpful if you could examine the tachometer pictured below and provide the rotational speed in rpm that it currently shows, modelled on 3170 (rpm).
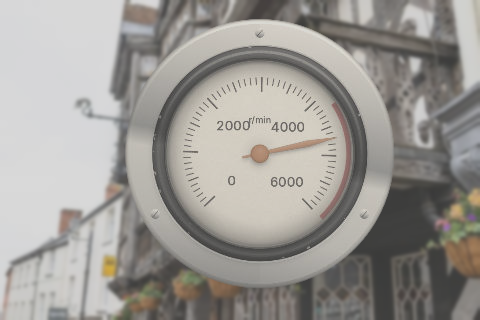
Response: 4700 (rpm)
